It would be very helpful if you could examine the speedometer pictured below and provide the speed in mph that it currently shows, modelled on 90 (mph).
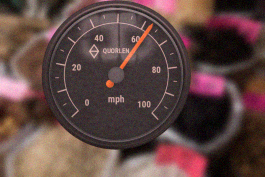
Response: 62.5 (mph)
